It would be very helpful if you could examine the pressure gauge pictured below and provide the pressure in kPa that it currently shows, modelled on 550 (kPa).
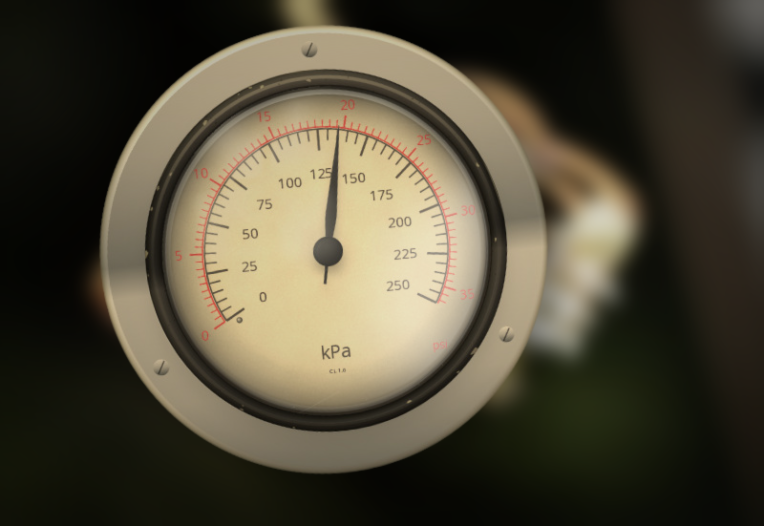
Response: 135 (kPa)
